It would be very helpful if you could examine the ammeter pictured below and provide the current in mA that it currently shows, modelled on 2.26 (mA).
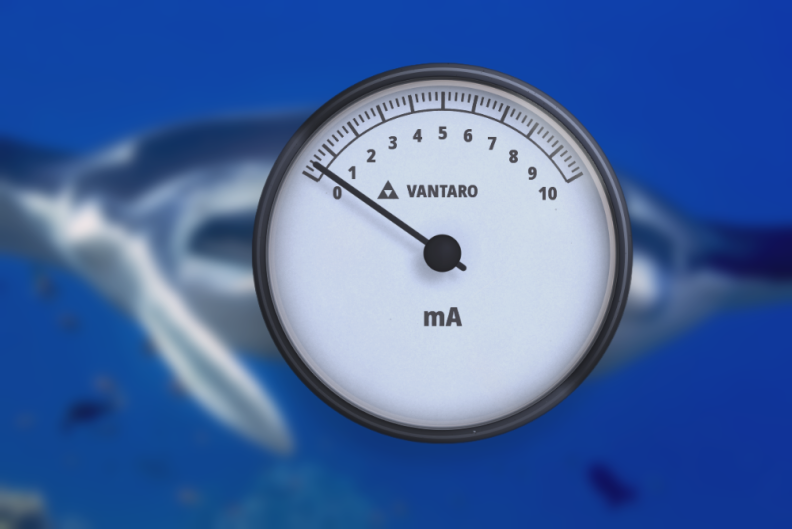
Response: 0.4 (mA)
